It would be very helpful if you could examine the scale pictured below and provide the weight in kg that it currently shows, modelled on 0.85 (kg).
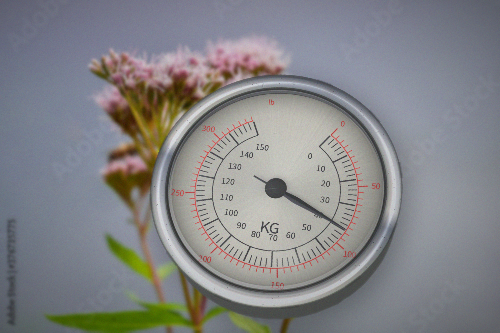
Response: 40 (kg)
